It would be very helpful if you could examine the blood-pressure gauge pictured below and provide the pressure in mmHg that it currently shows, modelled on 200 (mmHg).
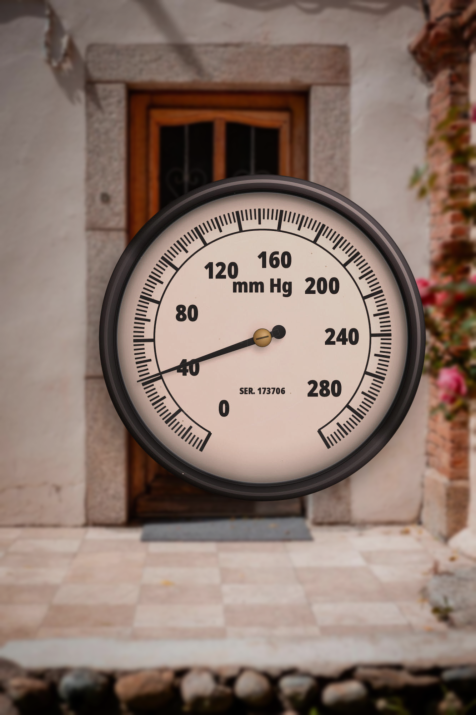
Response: 42 (mmHg)
